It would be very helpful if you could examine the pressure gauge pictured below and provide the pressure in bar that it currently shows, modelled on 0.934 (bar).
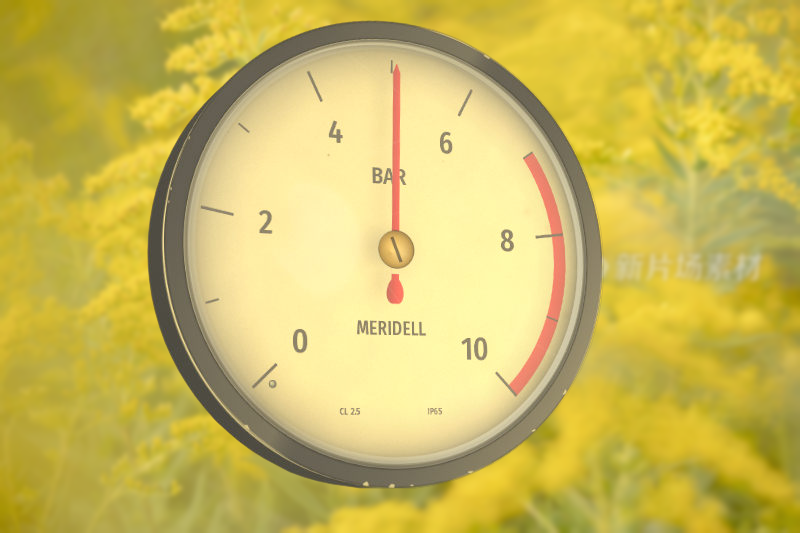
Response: 5 (bar)
